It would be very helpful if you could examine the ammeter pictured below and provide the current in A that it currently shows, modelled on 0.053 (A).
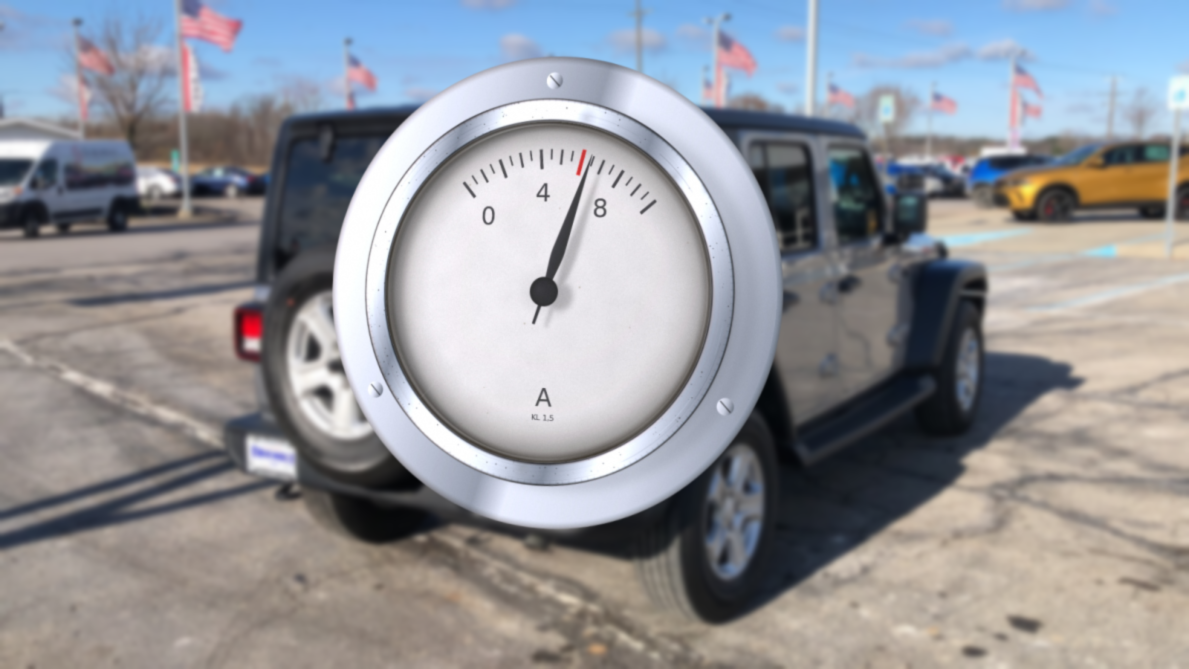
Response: 6.5 (A)
